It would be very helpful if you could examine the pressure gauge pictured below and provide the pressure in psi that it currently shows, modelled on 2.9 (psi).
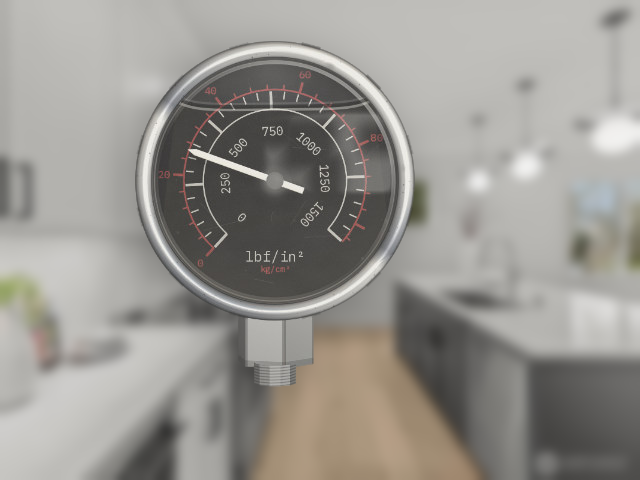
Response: 375 (psi)
